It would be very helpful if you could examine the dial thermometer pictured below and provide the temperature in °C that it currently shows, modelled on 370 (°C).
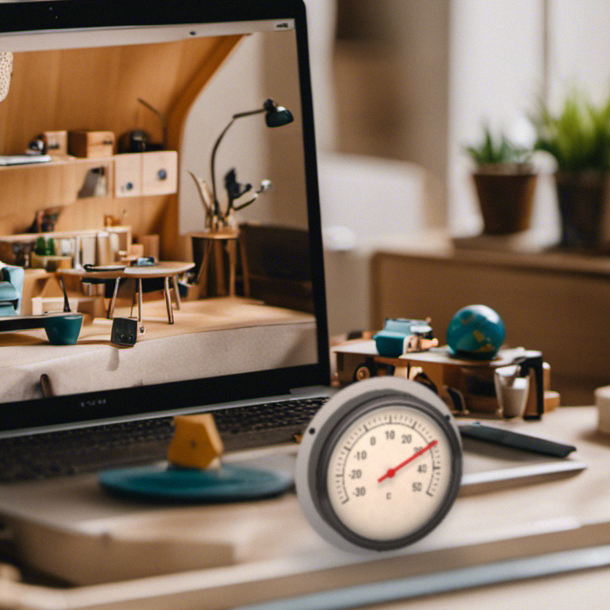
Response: 30 (°C)
